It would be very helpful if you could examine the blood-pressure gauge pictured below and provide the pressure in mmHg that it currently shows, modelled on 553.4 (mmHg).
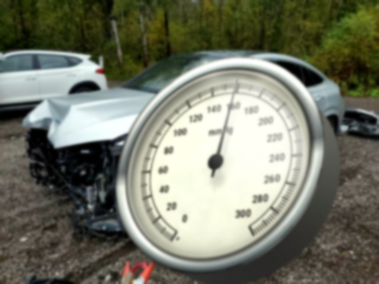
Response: 160 (mmHg)
